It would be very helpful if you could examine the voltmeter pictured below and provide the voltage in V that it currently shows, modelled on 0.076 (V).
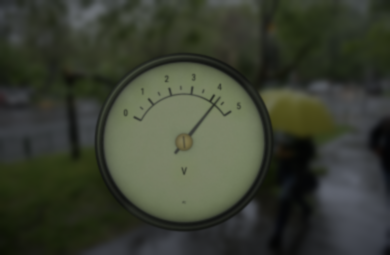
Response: 4.25 (V)
